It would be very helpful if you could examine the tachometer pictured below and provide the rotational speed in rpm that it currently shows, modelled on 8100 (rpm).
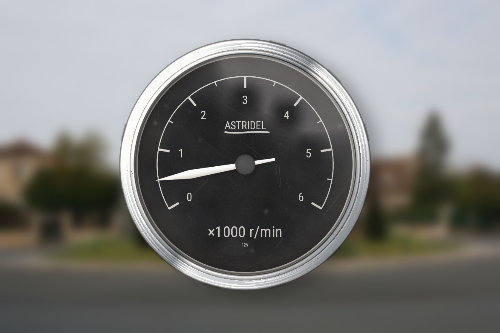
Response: 500 (rpm)
